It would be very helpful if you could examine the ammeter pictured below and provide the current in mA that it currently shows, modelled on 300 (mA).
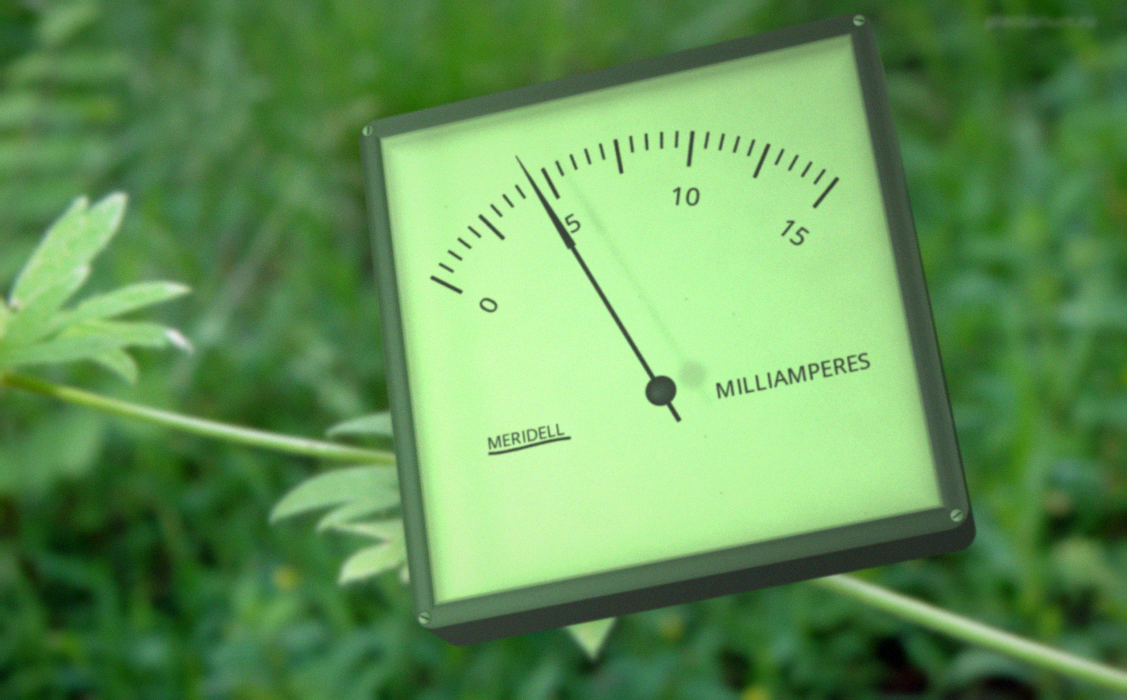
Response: 4.5 (mA)
